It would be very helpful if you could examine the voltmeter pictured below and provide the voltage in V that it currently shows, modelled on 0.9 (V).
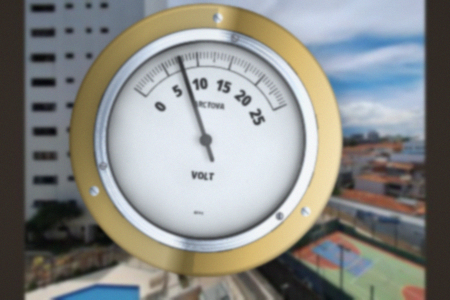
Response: 7.5 (V)
